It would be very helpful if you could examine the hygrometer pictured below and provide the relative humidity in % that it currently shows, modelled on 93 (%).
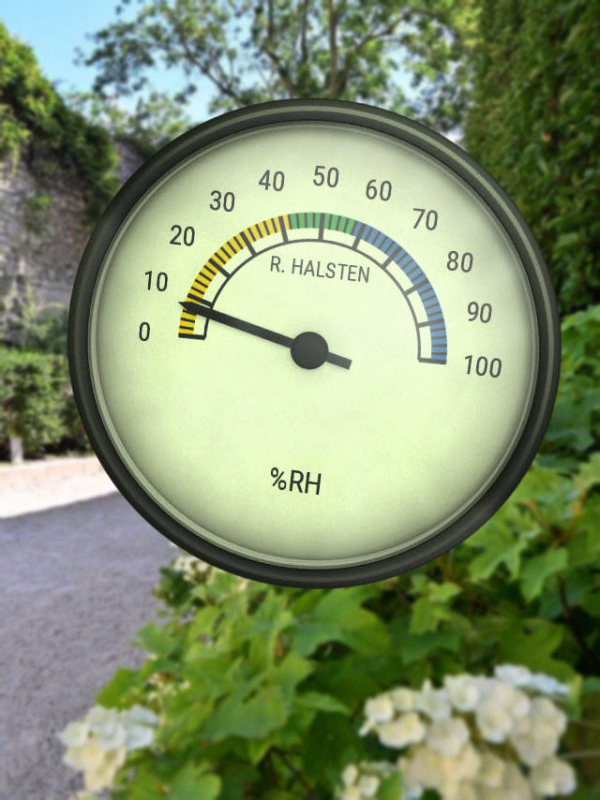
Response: 8 (%)
